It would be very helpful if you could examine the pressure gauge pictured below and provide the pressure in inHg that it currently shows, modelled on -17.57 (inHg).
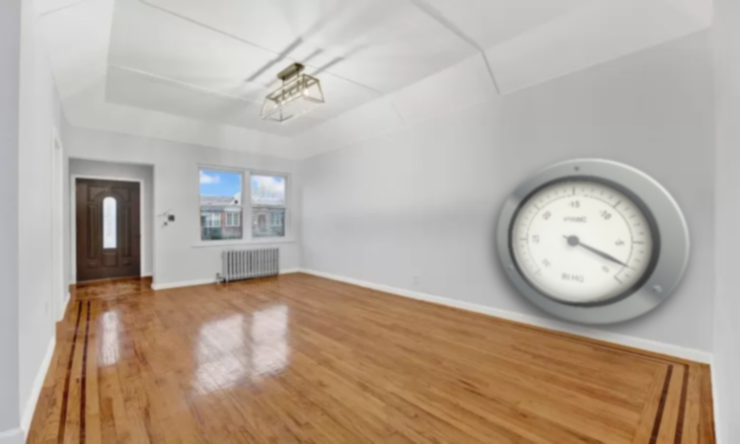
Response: -2 (inHg)
